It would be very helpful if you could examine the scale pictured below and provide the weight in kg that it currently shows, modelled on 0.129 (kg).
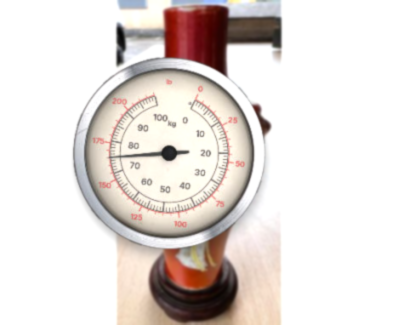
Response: 75 (kg)
